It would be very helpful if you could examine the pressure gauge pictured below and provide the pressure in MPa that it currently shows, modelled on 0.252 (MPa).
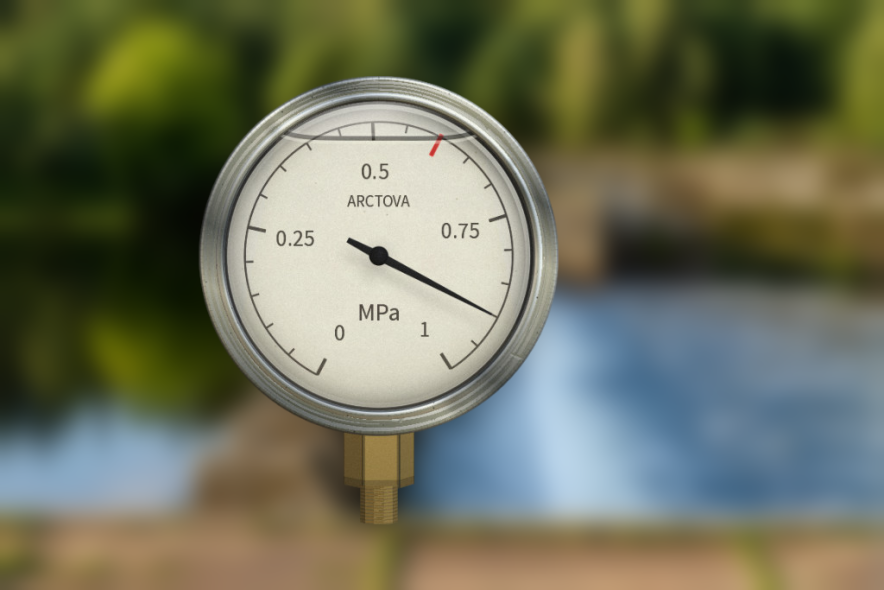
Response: 0.9 (MPa)
